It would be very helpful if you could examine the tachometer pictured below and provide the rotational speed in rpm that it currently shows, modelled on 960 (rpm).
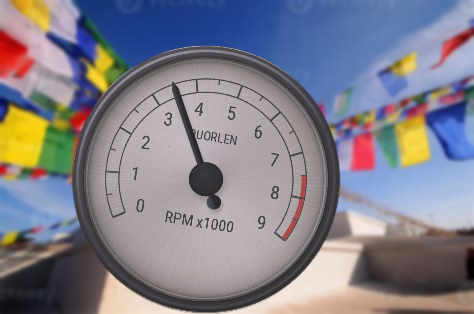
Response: 3500 (rpm)
